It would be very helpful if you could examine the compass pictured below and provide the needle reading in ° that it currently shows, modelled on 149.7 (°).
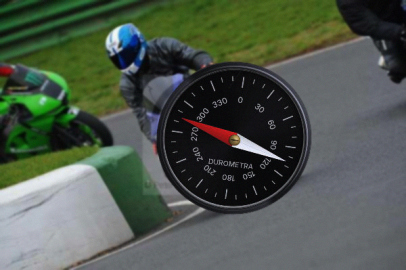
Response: 285 (°)
